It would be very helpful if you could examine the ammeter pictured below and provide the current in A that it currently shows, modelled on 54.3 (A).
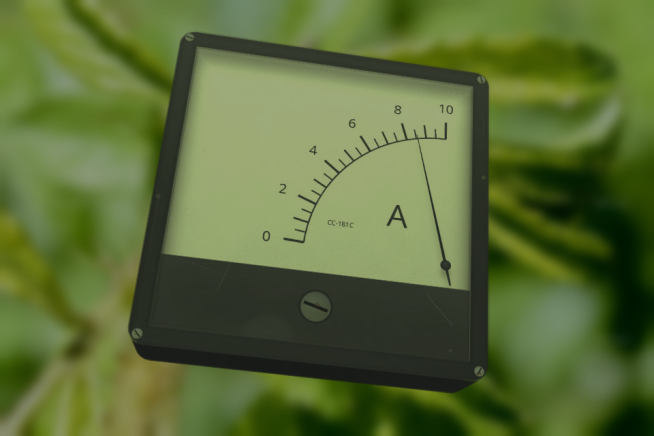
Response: 8.5 (A)
